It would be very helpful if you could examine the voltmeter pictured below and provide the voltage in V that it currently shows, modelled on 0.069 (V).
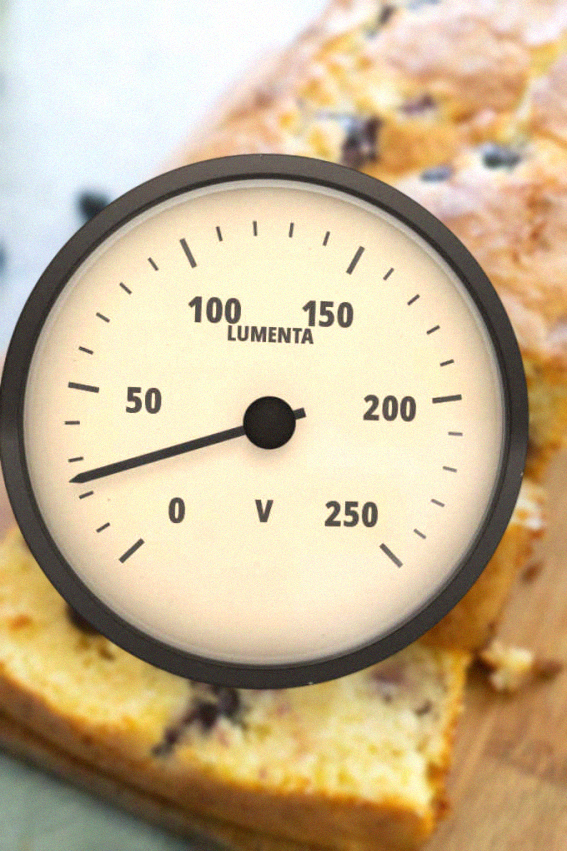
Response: 25 (V)
